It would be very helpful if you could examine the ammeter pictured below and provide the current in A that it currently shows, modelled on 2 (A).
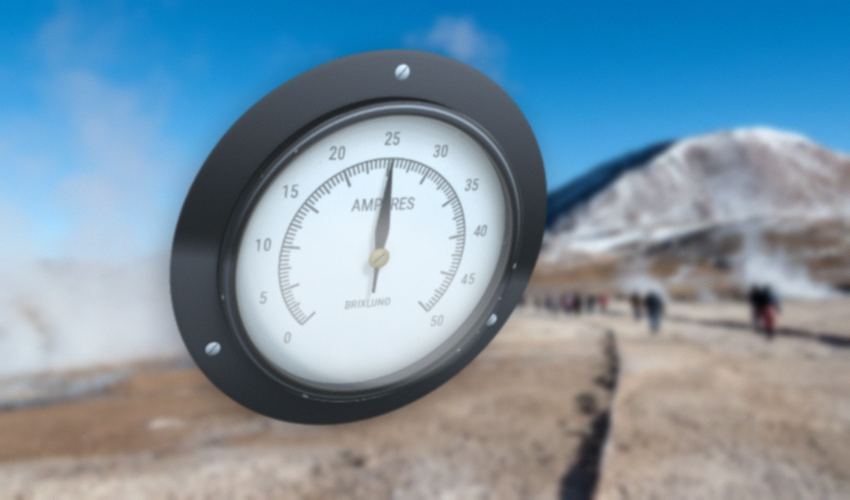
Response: 25 (A)
